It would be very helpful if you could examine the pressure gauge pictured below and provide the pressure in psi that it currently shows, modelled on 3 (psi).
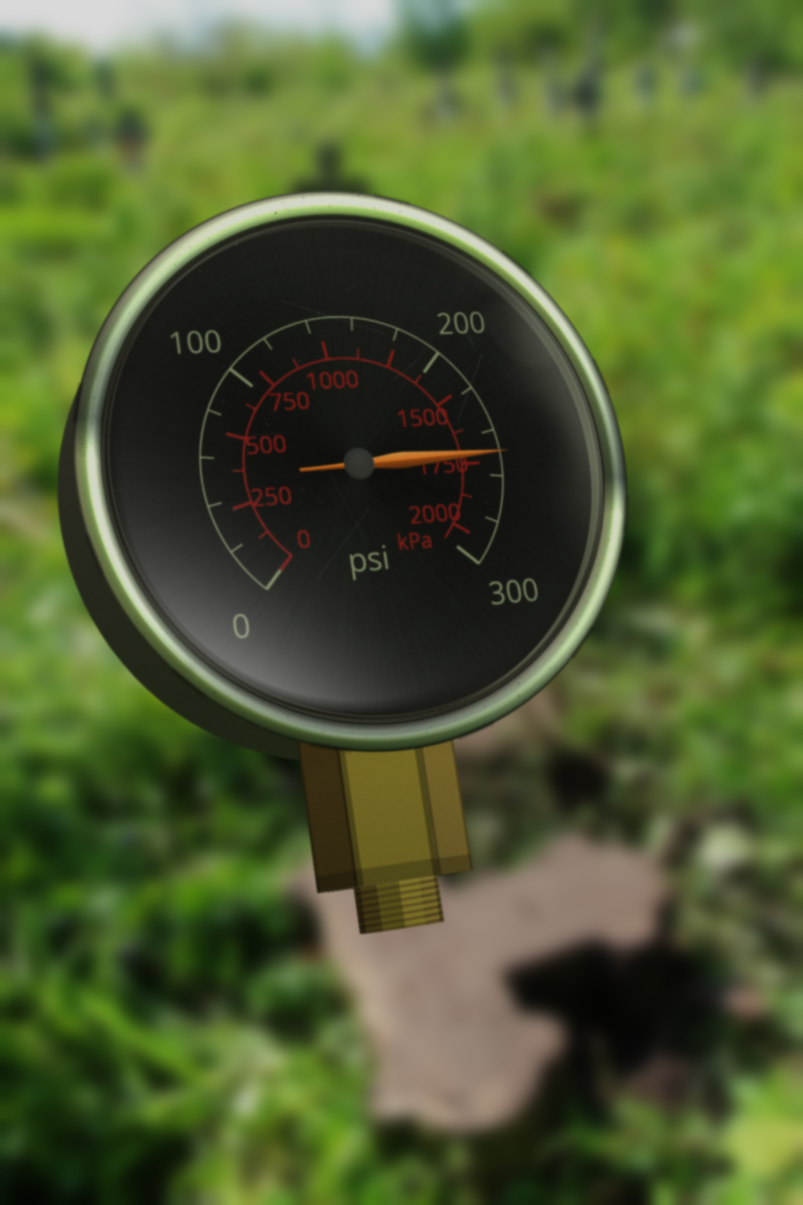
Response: 250 (psi)
